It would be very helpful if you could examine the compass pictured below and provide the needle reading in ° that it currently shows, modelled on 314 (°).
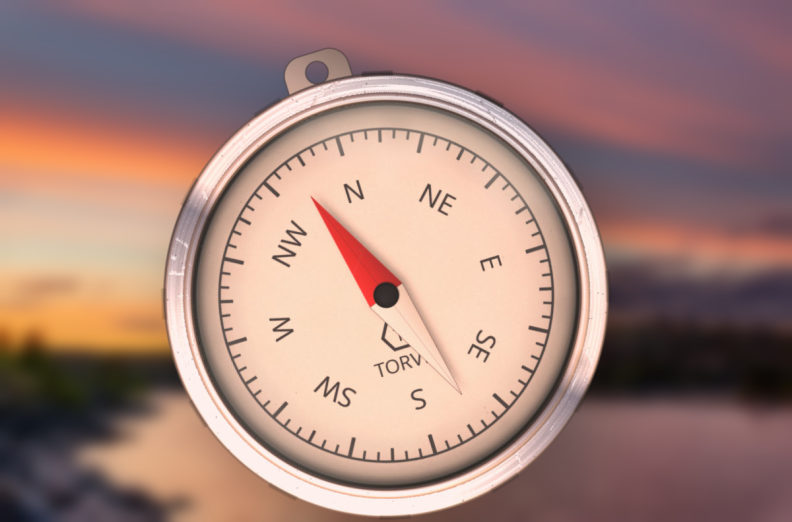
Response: 340 (°)
